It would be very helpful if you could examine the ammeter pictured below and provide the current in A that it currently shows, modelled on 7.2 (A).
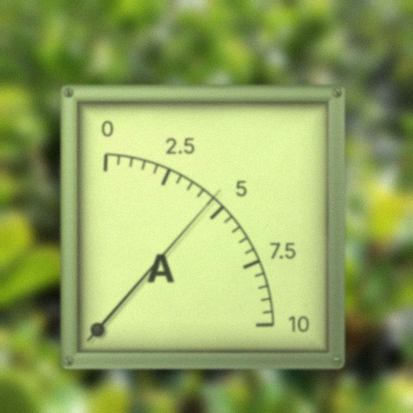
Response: 4.5 (A)
